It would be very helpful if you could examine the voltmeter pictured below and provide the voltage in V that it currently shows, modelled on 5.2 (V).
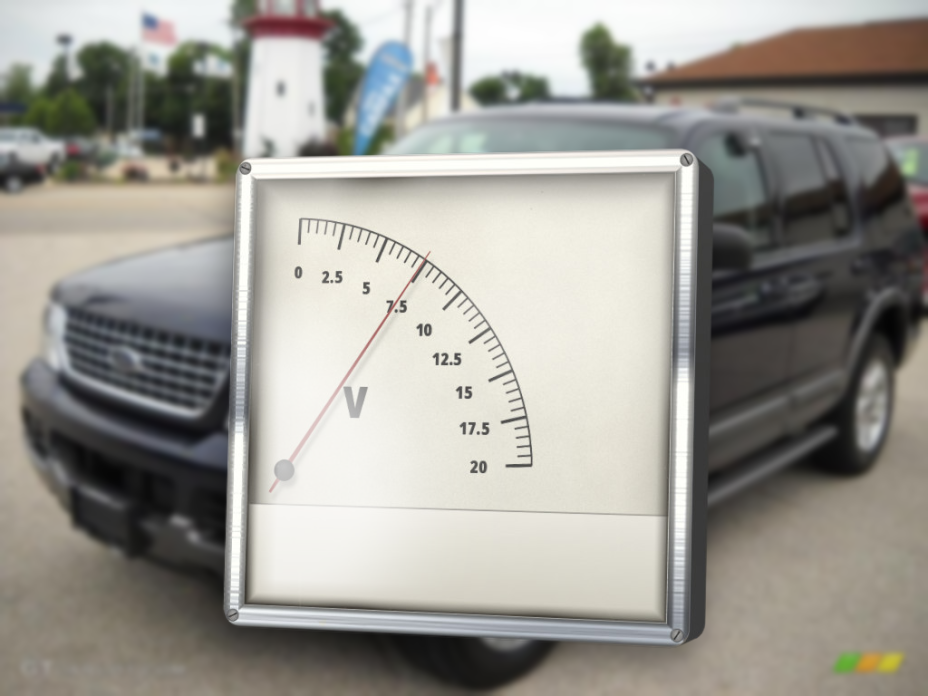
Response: 7.5 (V)
